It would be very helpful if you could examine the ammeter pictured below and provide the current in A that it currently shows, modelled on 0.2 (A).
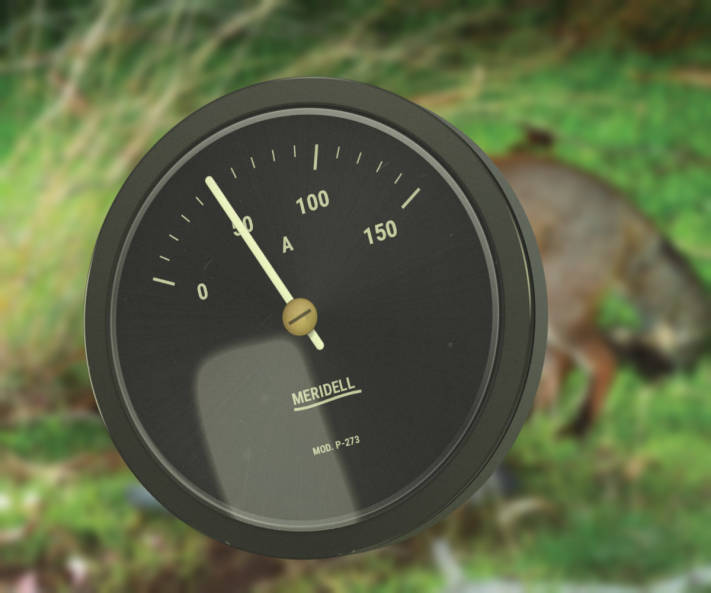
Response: 50 (A)
